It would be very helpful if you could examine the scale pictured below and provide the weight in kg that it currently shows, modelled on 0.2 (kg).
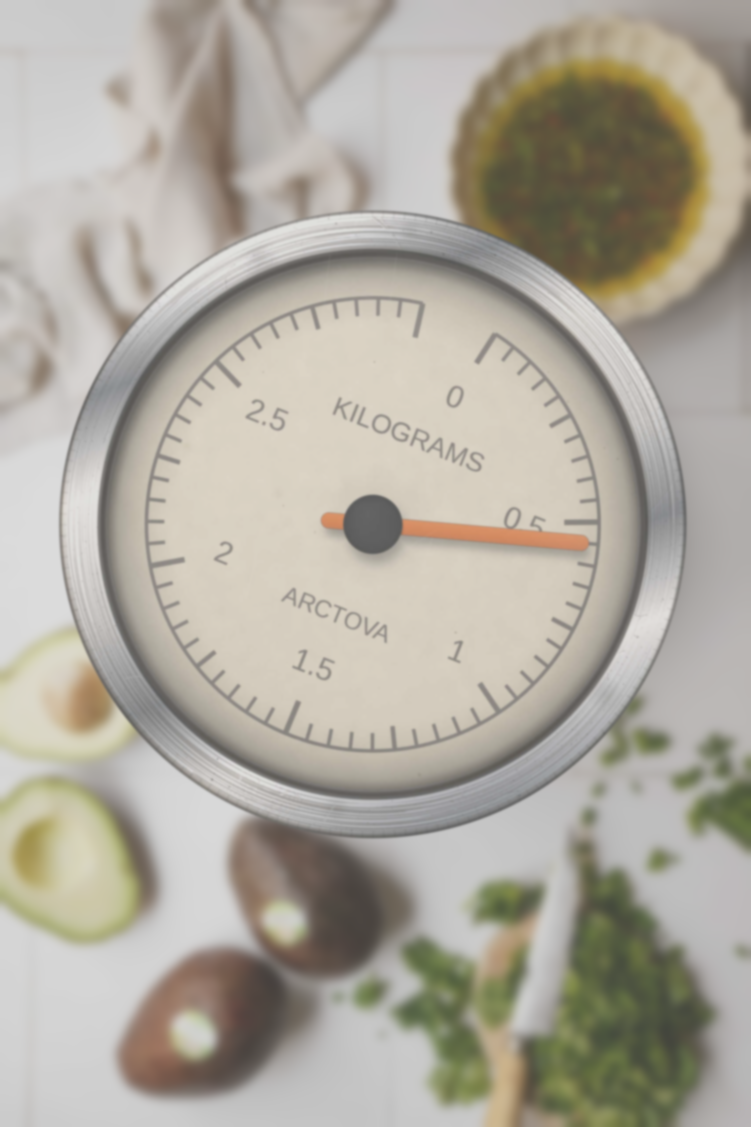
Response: 0.55 (kg)
